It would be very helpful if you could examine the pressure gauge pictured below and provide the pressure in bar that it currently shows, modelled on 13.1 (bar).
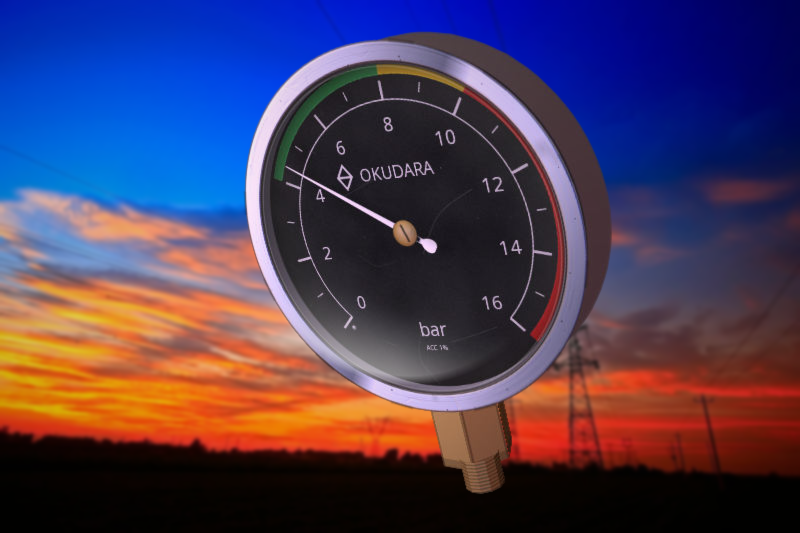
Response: 4.5 (bar)
